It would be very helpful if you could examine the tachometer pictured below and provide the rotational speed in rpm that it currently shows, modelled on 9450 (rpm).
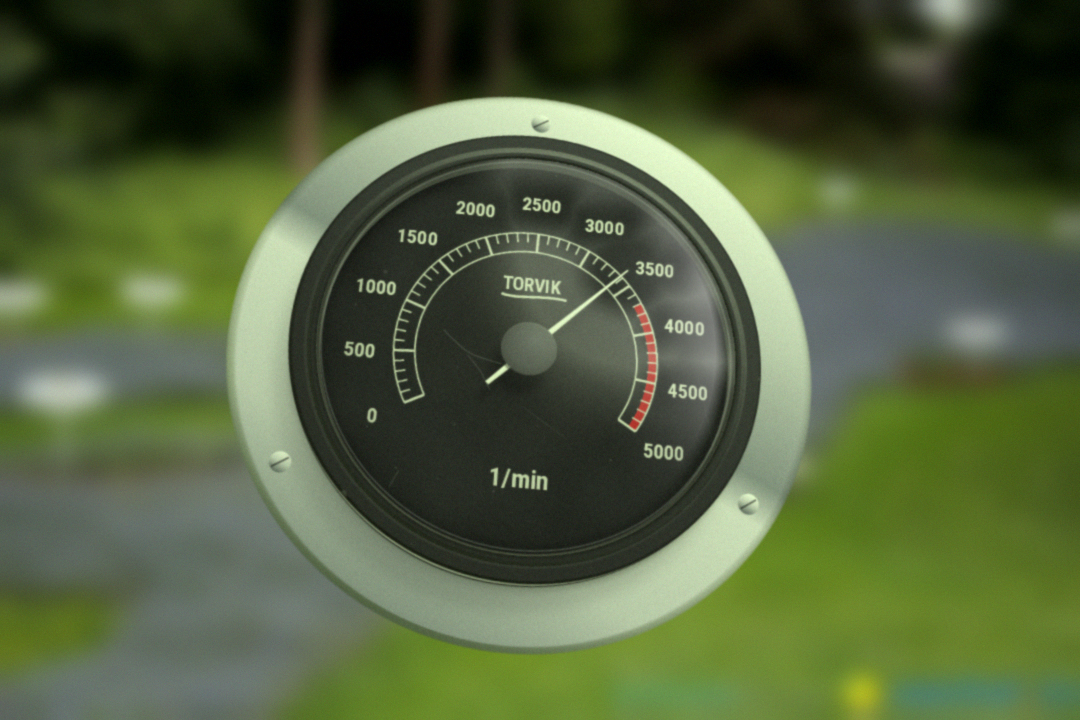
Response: 3400 (rpm)
